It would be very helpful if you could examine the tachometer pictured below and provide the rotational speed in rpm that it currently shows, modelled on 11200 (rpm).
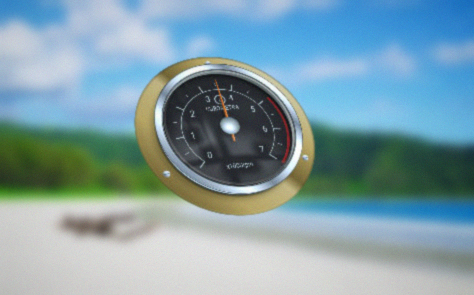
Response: 3500 (rpm)
